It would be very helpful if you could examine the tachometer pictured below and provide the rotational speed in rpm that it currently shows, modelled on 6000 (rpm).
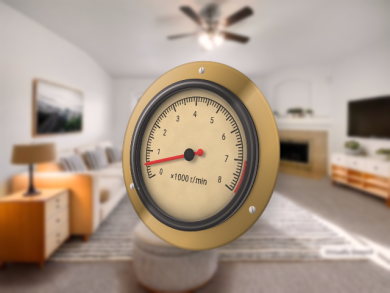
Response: 500 (rpm)
